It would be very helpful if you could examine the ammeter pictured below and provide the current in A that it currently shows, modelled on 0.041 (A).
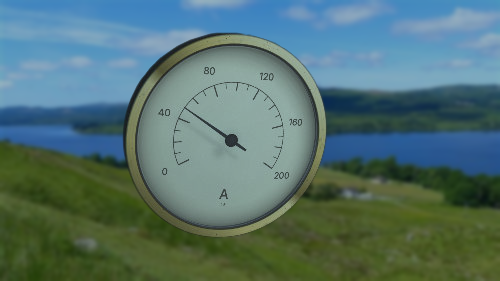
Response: 50 (A)
